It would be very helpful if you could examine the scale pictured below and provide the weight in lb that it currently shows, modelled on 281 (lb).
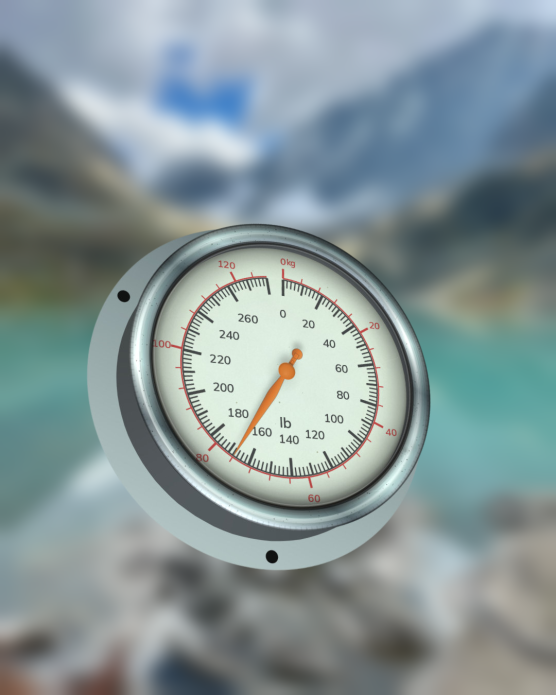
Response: 168 (lb)
